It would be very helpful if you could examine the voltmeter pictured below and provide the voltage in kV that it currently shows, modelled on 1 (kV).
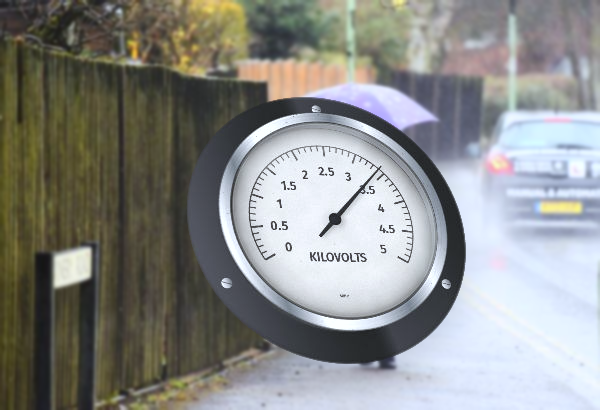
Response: 3.4 (kV)
